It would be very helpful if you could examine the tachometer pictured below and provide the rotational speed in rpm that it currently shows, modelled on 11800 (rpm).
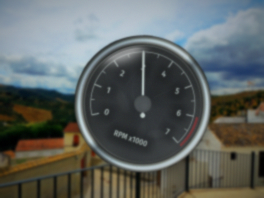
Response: 3000 (rpm)
